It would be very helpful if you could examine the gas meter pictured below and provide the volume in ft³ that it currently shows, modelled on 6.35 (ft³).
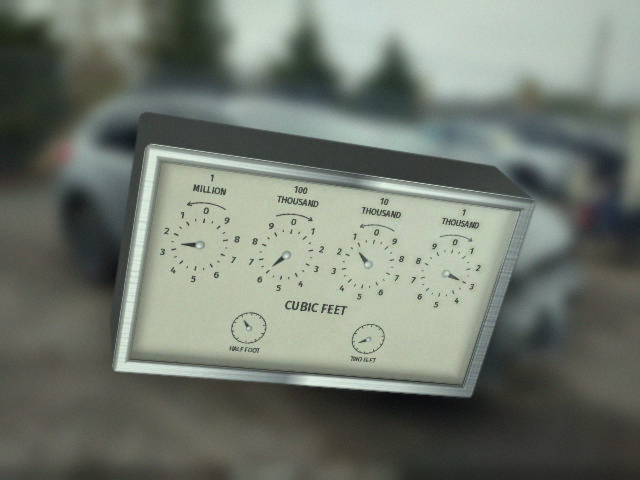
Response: 261300 (ft³)
